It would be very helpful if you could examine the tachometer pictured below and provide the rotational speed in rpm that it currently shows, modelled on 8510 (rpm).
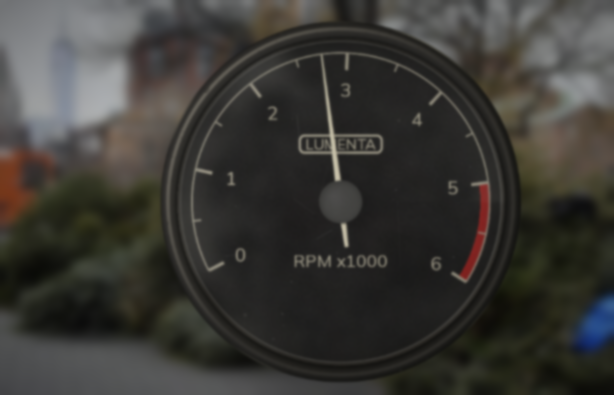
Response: 2750 (rpm)
